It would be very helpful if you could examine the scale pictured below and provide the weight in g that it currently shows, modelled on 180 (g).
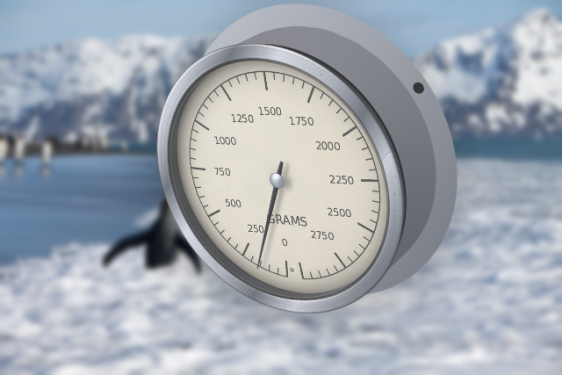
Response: 150 (g)
